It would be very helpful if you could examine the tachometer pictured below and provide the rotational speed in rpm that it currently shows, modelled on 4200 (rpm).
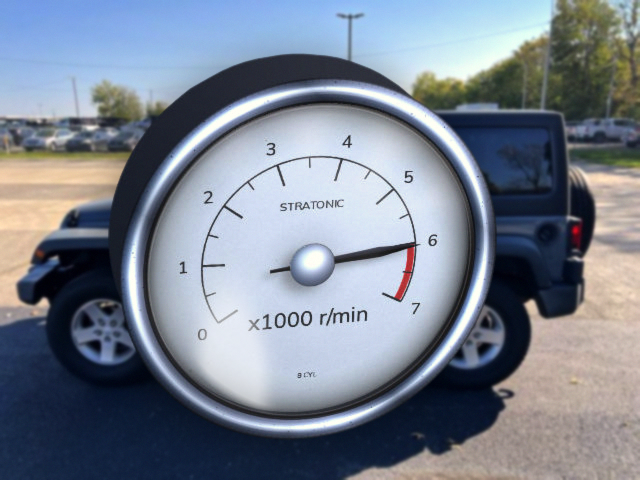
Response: 6000 (rpm)
